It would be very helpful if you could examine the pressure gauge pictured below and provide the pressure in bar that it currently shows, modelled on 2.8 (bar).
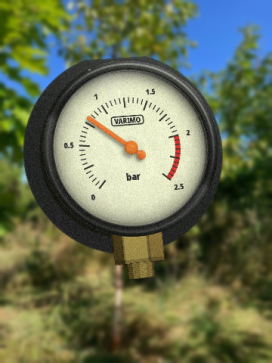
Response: 0.8 (bar)
